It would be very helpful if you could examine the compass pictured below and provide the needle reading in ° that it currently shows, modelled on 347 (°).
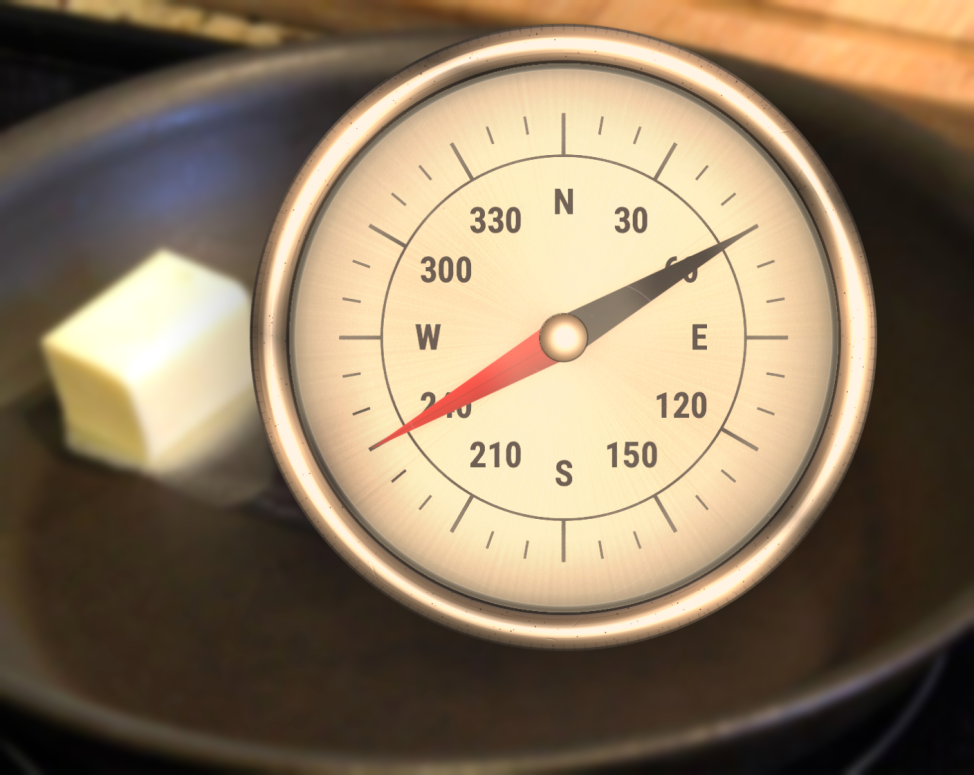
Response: 240 (°)
